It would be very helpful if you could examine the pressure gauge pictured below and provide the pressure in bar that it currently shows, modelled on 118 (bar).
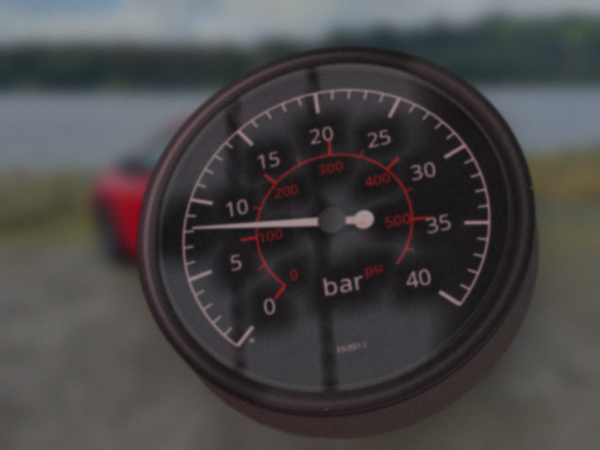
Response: 8 (bar)
